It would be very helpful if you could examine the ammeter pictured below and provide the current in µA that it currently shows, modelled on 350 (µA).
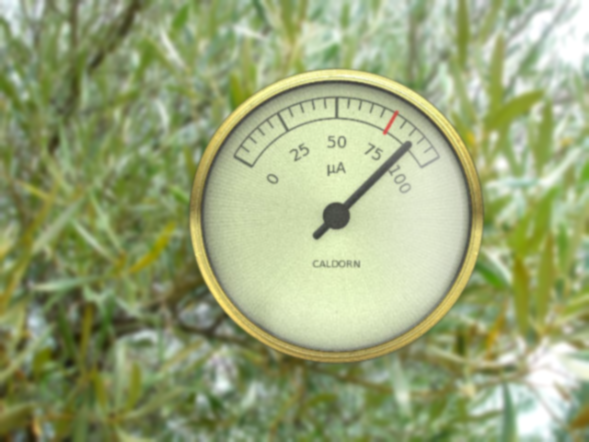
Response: 87.5 (µA)
